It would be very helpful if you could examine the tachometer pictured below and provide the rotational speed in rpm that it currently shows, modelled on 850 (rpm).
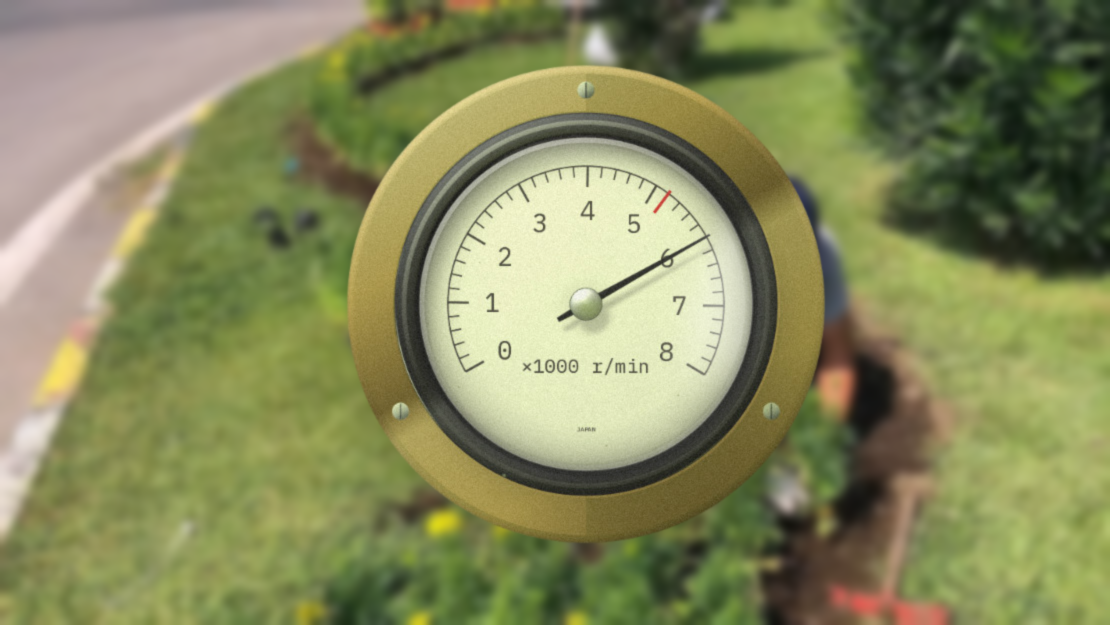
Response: 6000 (rpm)
